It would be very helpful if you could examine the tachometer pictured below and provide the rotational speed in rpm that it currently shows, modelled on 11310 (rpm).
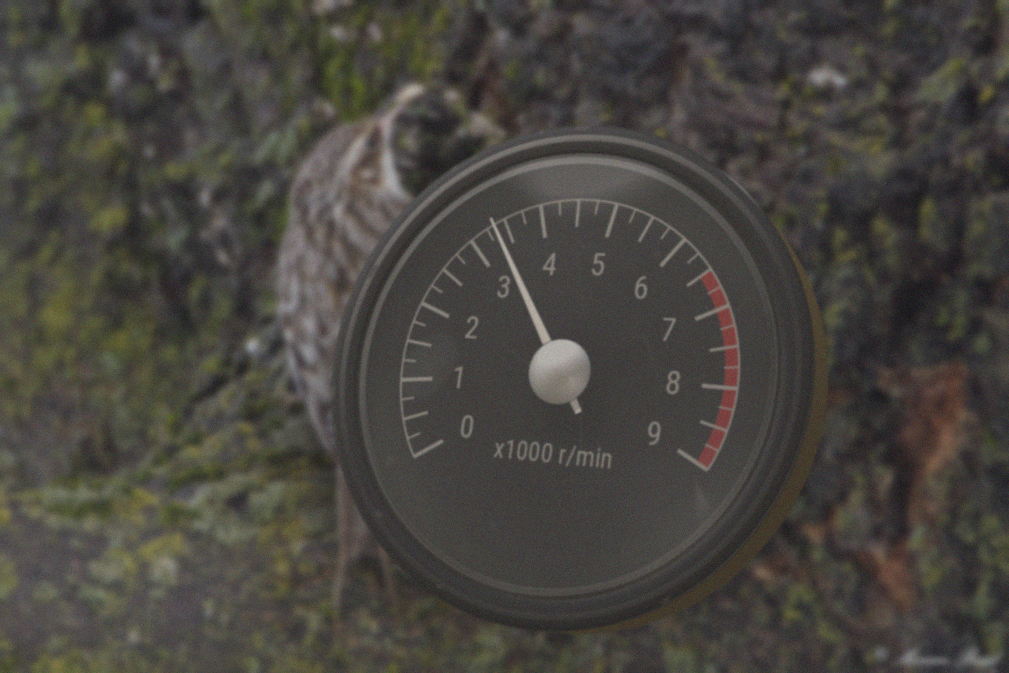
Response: 3375 (rpm)
